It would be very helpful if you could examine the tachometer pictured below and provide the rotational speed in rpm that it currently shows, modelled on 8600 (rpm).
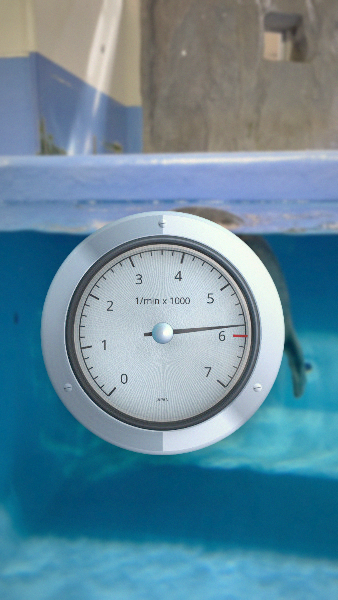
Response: 5800 (rpm)
